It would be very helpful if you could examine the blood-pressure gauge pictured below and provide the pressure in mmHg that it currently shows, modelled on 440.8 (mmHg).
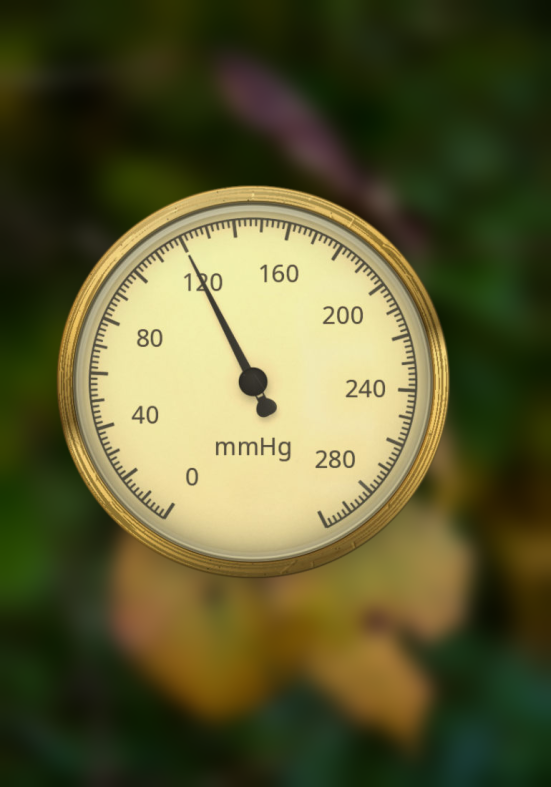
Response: 120 (mmHg)
